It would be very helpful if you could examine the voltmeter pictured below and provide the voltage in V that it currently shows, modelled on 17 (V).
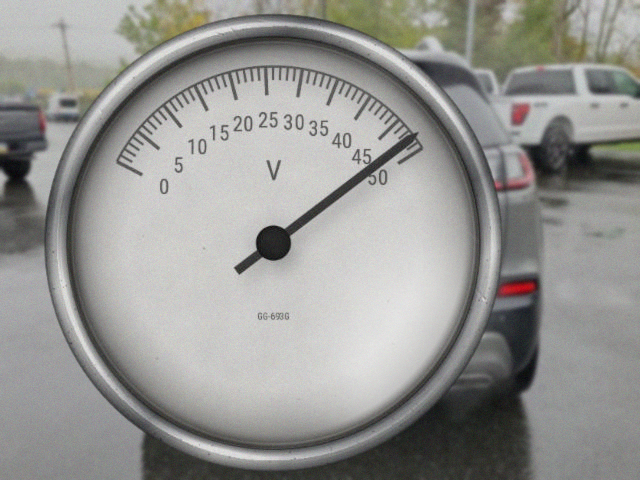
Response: 48 (V)
